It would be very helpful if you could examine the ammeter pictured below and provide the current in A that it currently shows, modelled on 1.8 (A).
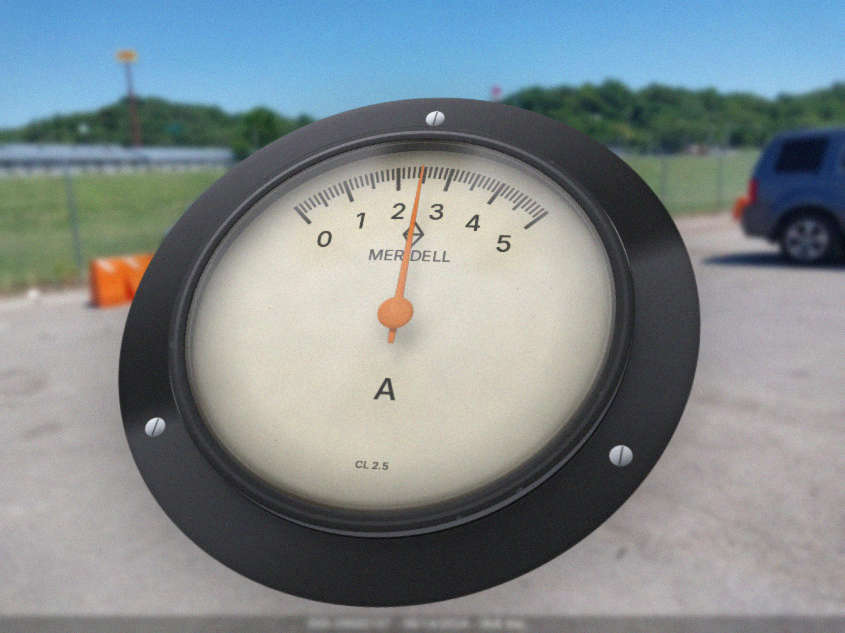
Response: 2.5 (A)
